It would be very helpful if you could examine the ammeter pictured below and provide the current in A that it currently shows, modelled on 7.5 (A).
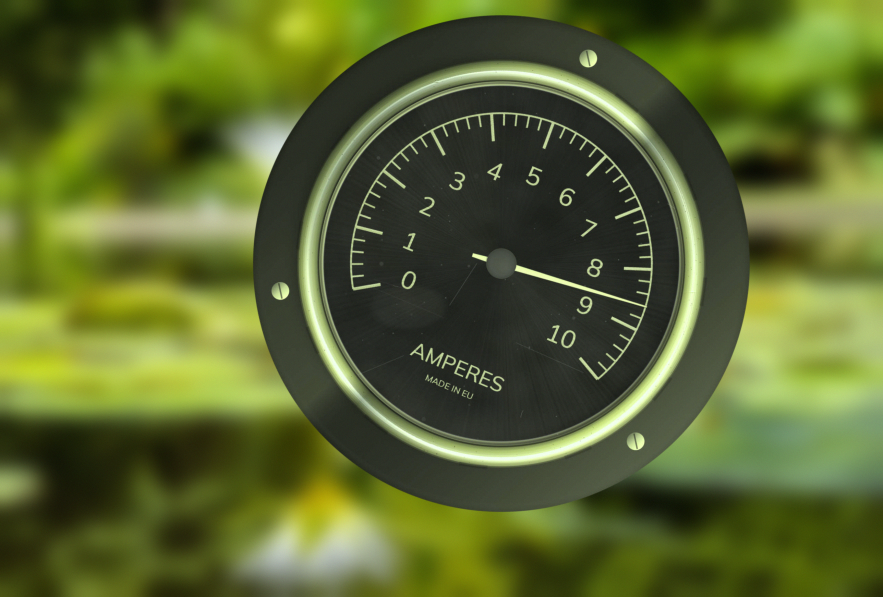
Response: 8.6 (A)
